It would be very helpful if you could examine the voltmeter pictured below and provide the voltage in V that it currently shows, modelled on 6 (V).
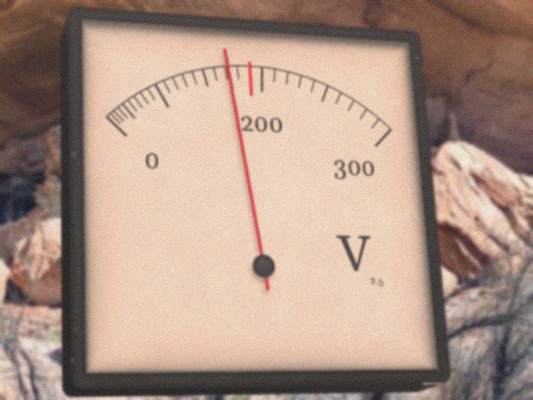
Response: 170 (V)
